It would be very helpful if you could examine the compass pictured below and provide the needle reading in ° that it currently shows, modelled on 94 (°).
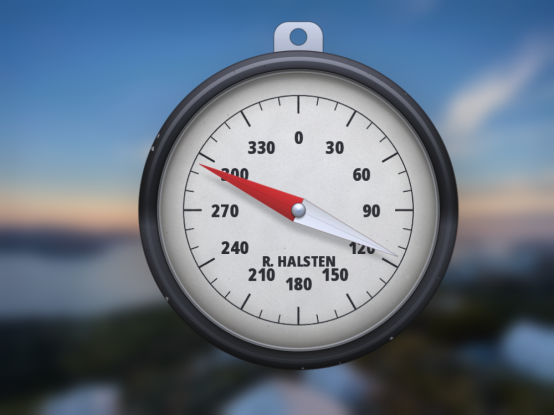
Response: 295 (°)
